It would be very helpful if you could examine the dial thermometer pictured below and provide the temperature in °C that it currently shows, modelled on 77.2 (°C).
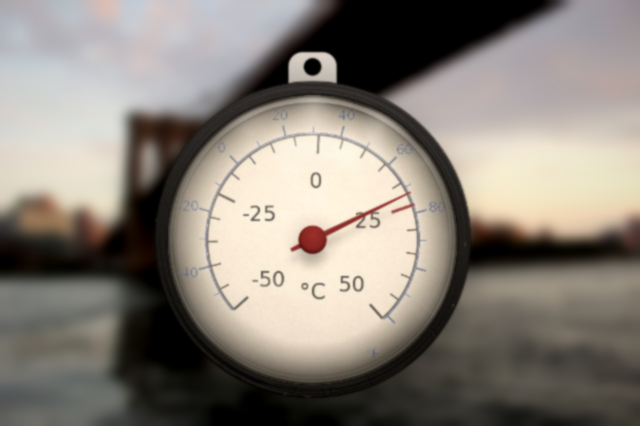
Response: 22.5 (°C)
